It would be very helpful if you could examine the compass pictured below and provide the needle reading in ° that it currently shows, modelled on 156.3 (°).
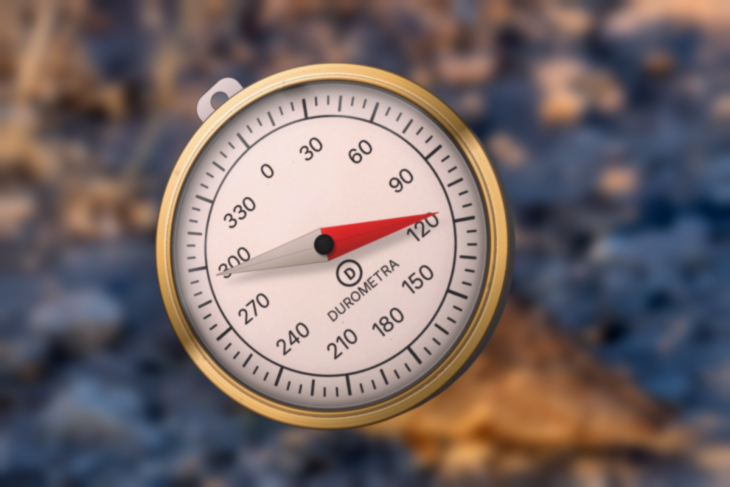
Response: 115 (°)
